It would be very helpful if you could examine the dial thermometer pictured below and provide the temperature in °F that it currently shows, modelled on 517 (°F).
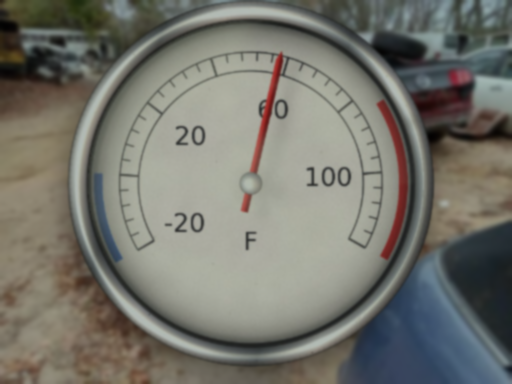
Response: 58 (°F)
